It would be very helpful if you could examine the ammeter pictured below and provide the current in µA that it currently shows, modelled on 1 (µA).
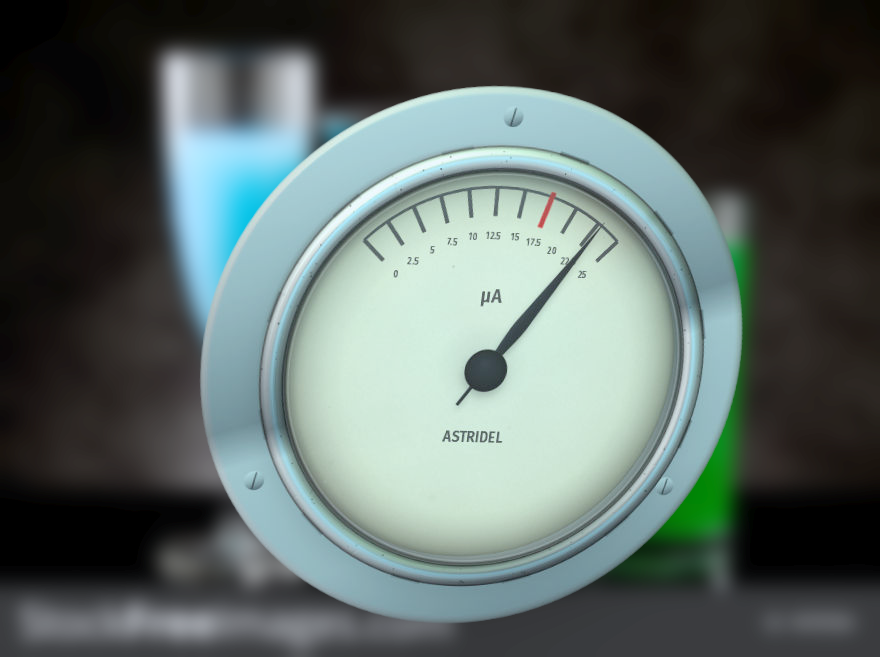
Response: 22.5 (µA)
